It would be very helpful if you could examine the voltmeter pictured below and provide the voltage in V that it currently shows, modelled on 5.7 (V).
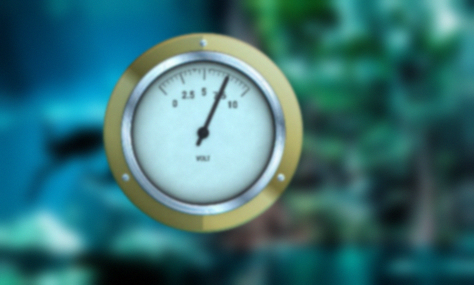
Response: 7.5 (V)
